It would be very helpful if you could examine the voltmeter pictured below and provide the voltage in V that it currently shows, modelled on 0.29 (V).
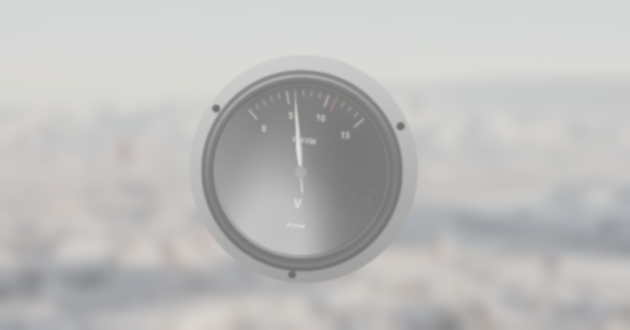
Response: 6 (V)
